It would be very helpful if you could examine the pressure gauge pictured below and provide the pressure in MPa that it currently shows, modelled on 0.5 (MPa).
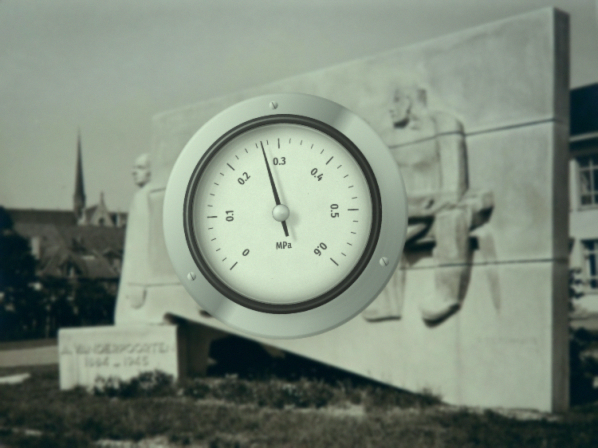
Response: 0.27 (MPa)
